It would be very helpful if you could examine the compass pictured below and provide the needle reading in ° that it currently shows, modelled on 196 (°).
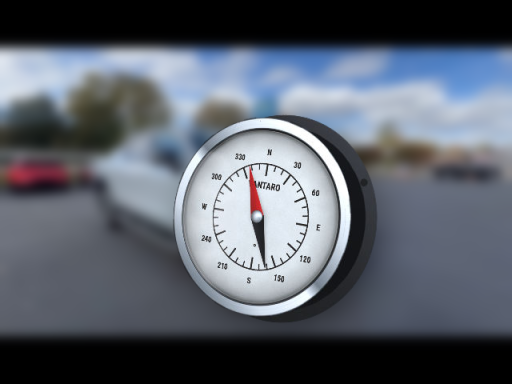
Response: 340 (°)
